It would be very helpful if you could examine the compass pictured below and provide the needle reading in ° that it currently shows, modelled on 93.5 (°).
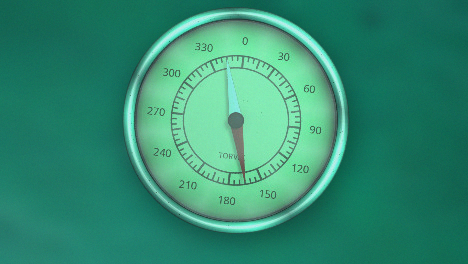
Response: 165 (°)
